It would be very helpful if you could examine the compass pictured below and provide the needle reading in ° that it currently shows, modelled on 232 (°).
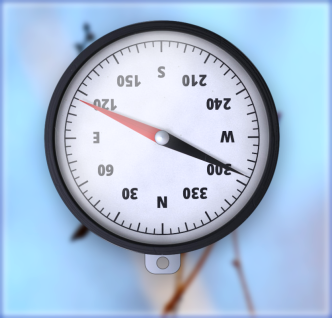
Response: 115 (°)
